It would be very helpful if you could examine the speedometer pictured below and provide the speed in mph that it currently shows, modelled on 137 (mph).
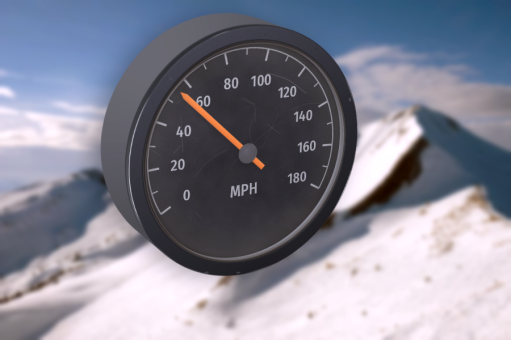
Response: 55 (mph)
